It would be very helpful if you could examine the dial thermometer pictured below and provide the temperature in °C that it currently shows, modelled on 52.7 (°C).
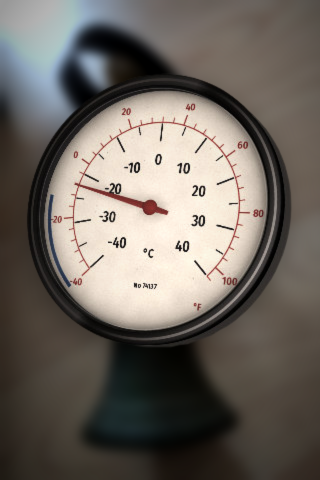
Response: -22.5 (°C)
